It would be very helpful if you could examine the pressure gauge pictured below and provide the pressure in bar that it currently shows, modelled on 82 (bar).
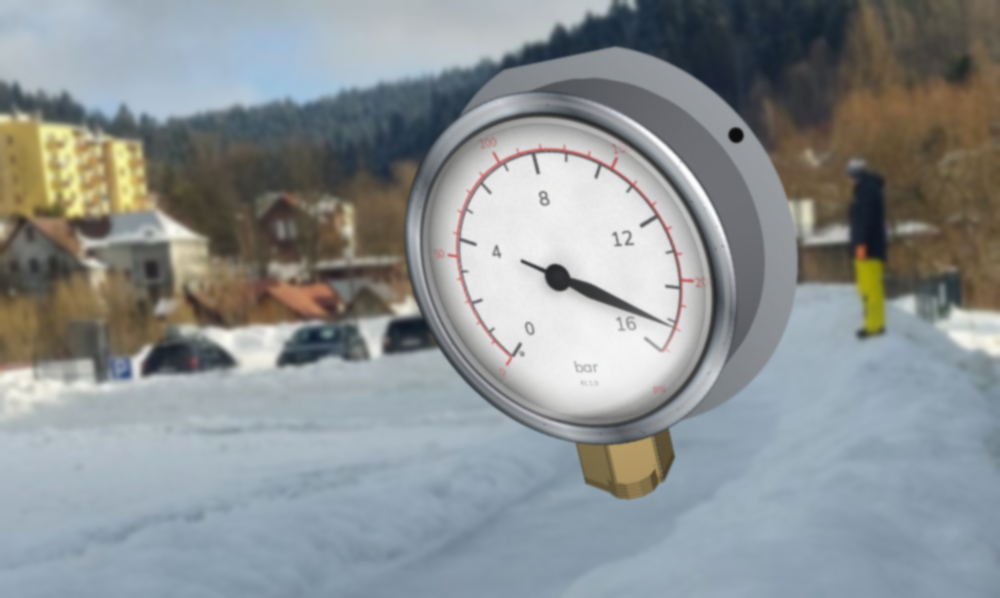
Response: 15 (bar)
